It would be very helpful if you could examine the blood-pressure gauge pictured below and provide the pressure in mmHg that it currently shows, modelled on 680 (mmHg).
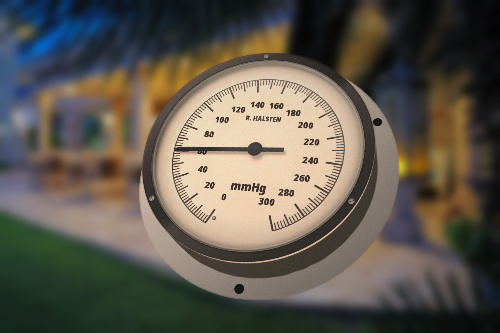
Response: 60 (mmHg)
